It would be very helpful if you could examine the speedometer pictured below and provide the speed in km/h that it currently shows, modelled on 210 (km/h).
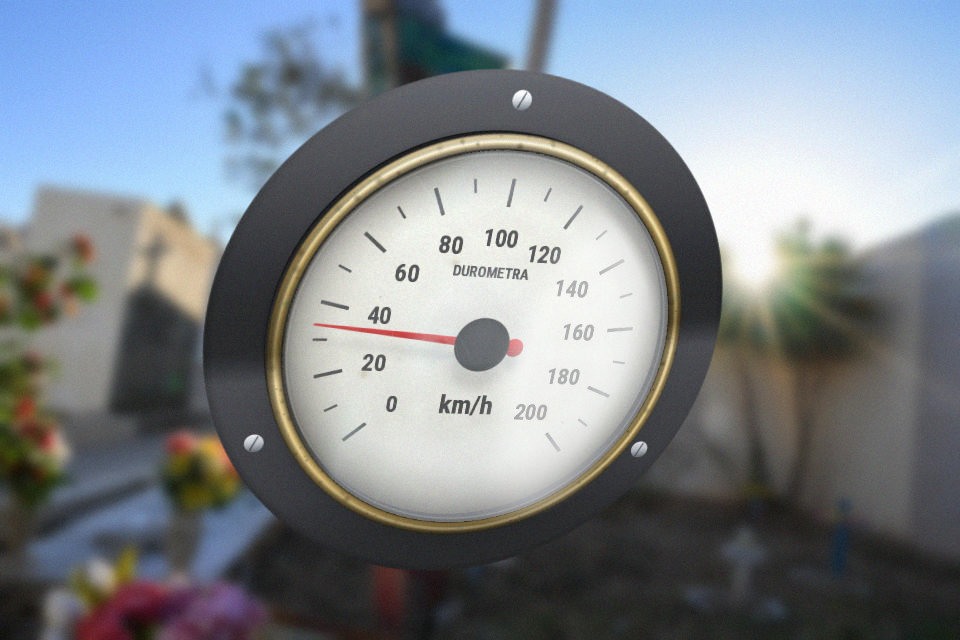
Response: 35 (km/h)
